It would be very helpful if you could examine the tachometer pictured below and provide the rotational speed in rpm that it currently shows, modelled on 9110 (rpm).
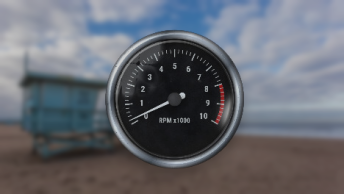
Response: 200 (rpm)
